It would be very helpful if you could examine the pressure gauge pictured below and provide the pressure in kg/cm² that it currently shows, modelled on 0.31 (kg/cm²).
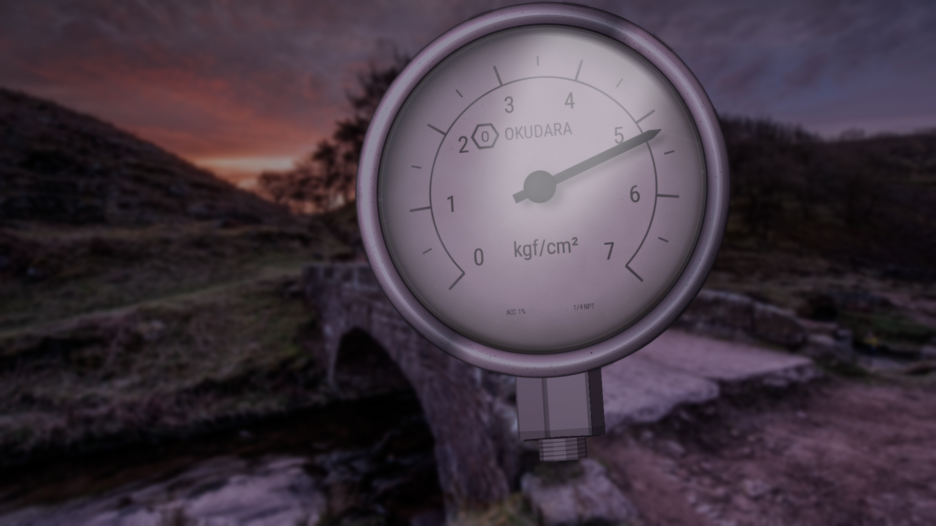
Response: 5.25 (kg/cm²)
